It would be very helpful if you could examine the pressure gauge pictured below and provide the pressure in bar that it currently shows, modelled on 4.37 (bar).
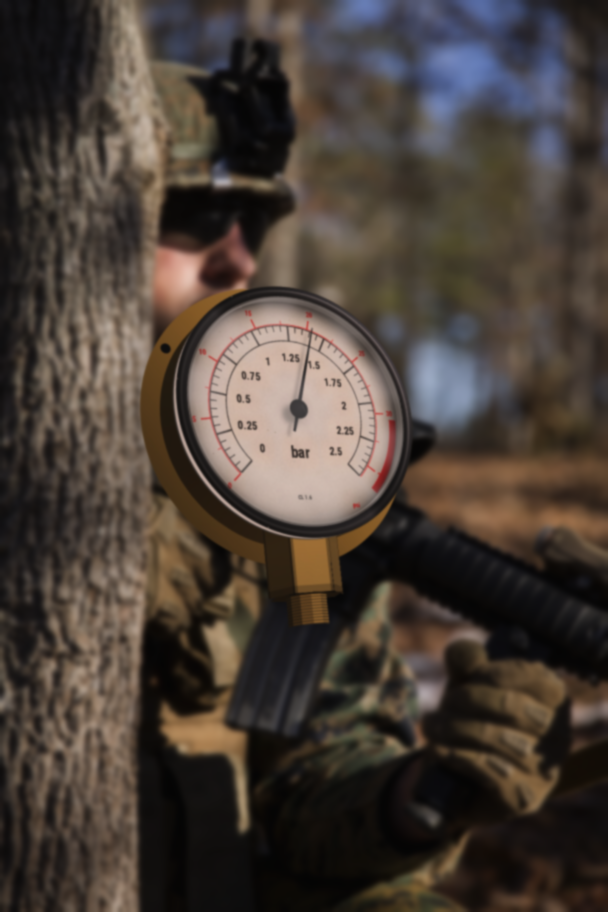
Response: 1.4 (bar)
